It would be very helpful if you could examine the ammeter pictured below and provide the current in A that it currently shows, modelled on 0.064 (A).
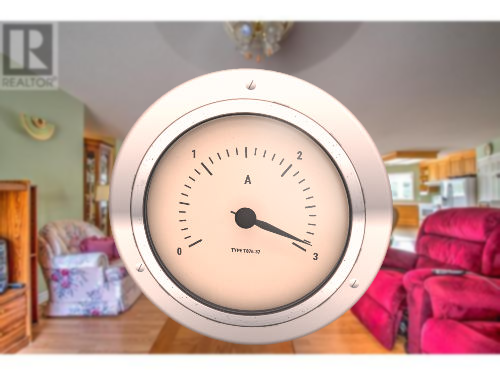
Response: 2.9 (A)
